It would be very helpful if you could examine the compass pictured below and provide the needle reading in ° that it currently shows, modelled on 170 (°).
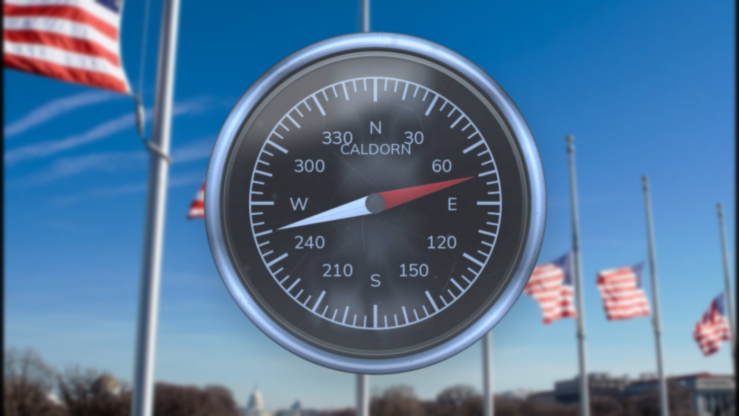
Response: 75 (°)
